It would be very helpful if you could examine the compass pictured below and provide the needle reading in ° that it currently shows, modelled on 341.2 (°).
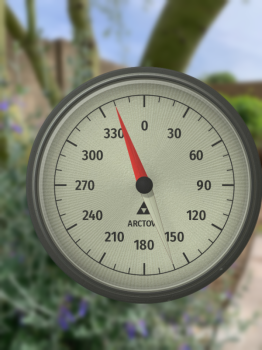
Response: 340 (°)
